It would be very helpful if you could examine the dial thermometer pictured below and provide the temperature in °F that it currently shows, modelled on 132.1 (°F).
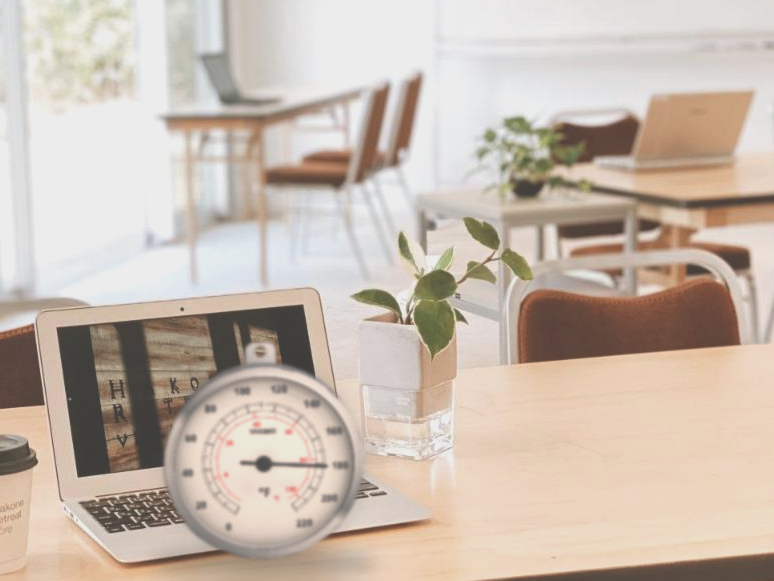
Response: 180 (°F)
